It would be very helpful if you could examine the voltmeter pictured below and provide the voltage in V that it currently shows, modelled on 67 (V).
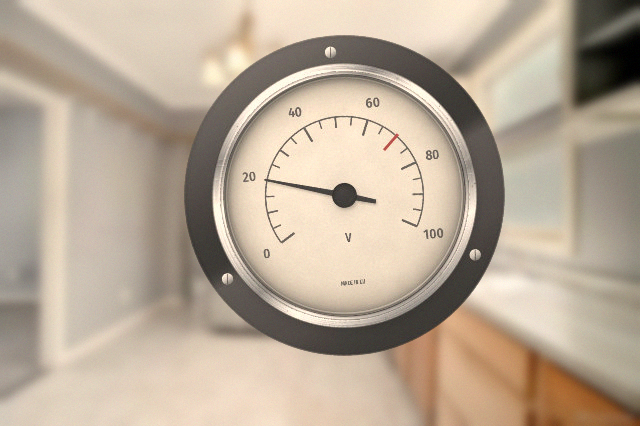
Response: 20 (V)
